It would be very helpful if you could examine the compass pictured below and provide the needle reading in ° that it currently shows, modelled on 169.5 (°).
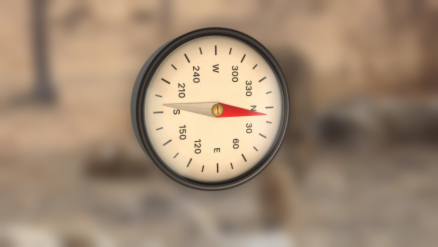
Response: 7.5 (°)
